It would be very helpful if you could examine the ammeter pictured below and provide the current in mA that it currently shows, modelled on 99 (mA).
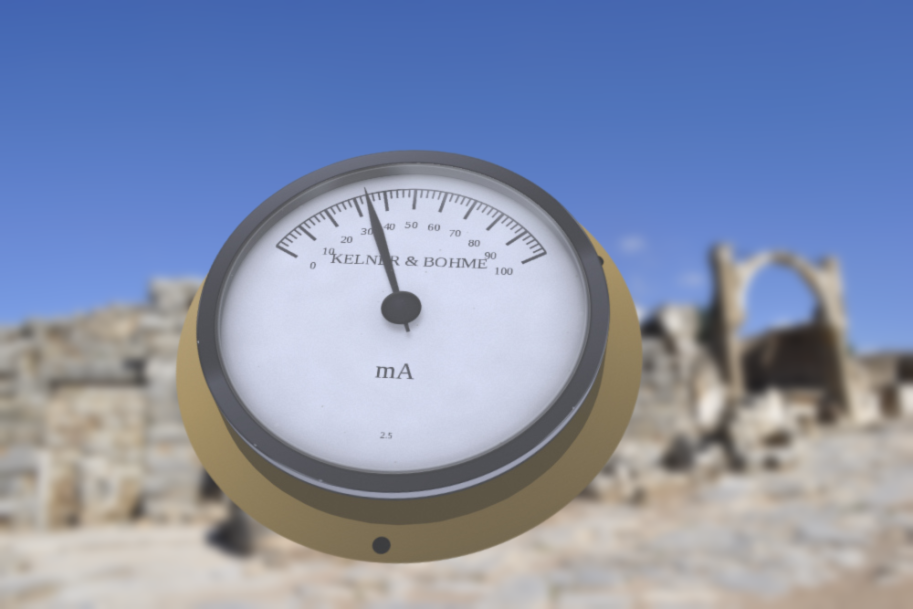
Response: 34 (mA)
